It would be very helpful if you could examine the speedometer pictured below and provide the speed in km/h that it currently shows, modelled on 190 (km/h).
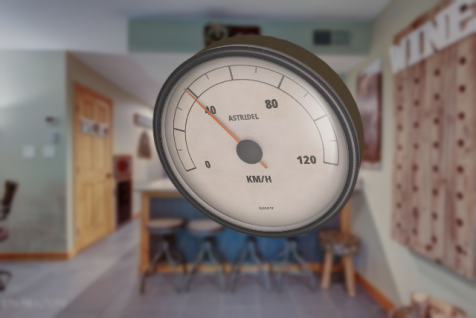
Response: 40 (km/h)
